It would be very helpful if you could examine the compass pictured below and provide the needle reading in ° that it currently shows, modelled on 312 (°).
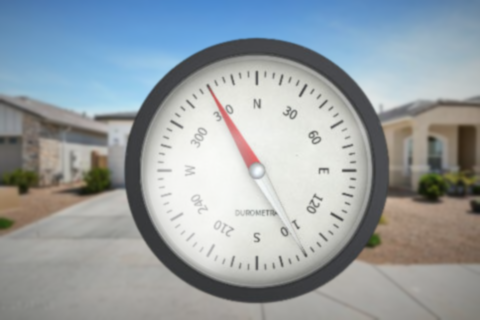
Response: 330 (°)
